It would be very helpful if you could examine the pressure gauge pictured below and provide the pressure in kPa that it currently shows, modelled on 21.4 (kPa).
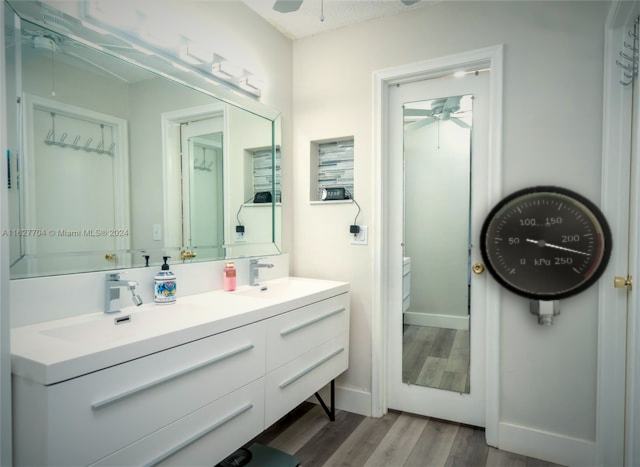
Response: 225 (kPa)
